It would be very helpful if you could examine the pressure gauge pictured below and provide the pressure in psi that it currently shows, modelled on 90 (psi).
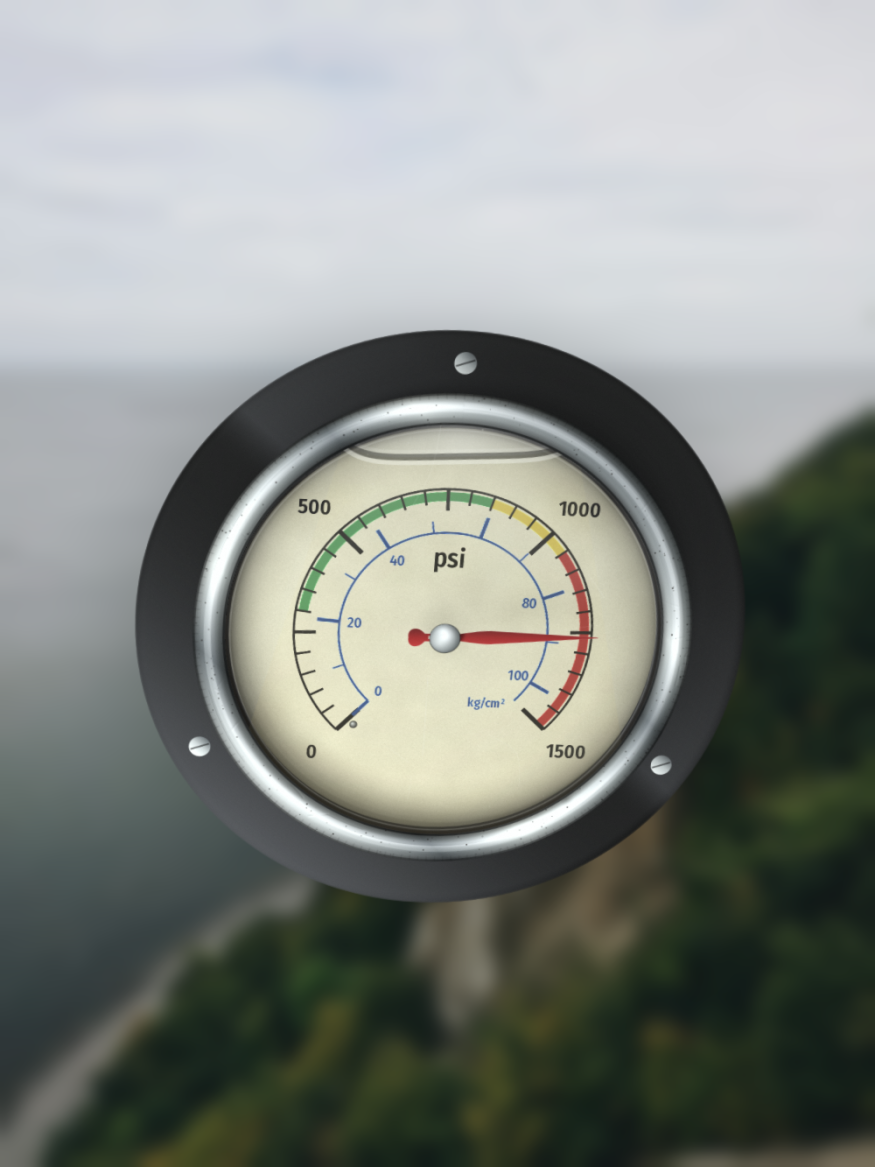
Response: 1250 (psi)
